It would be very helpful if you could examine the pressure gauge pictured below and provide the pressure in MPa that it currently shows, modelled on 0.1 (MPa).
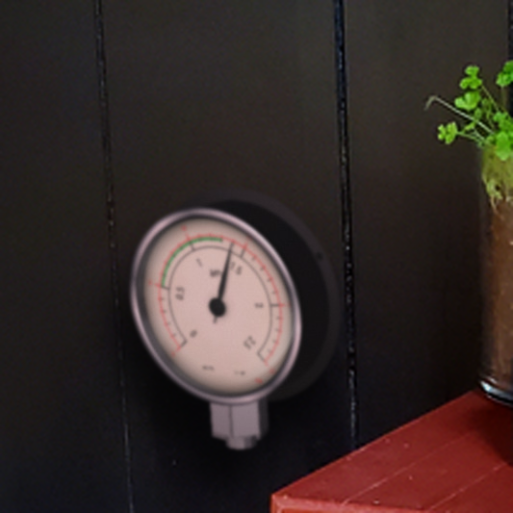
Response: 1.4 (MPa)
